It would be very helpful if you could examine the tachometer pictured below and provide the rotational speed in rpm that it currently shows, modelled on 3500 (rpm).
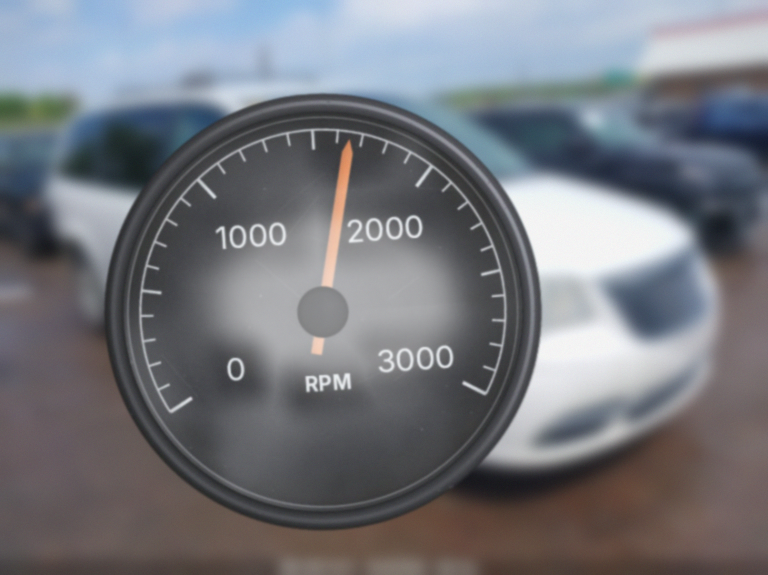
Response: 1650 (rpm)
